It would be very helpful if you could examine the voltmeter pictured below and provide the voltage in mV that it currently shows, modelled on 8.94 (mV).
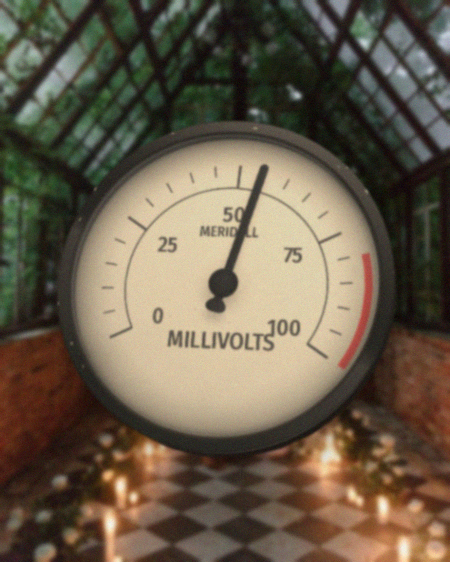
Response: 55 (mV)
